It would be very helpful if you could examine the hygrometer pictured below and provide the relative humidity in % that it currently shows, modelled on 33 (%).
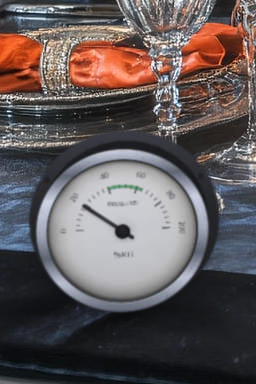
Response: 20 (%)
